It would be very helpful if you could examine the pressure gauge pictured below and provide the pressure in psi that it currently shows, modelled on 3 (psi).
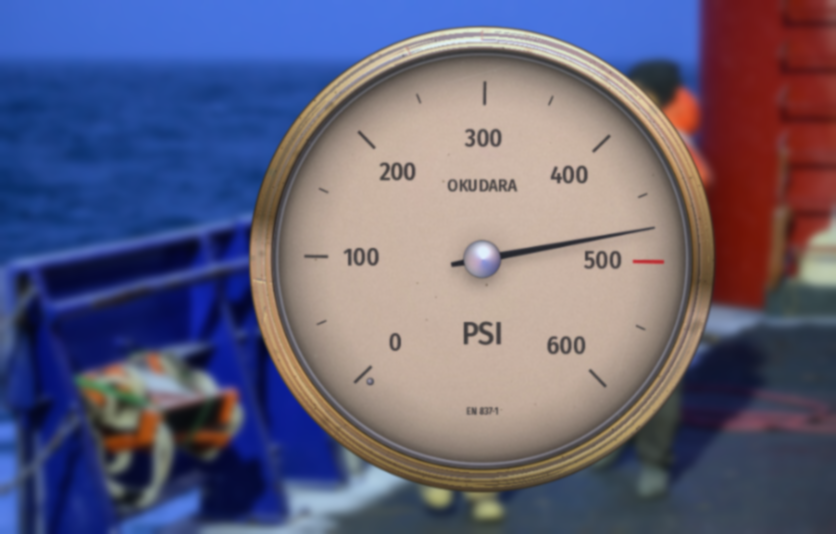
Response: 475 (psi)
